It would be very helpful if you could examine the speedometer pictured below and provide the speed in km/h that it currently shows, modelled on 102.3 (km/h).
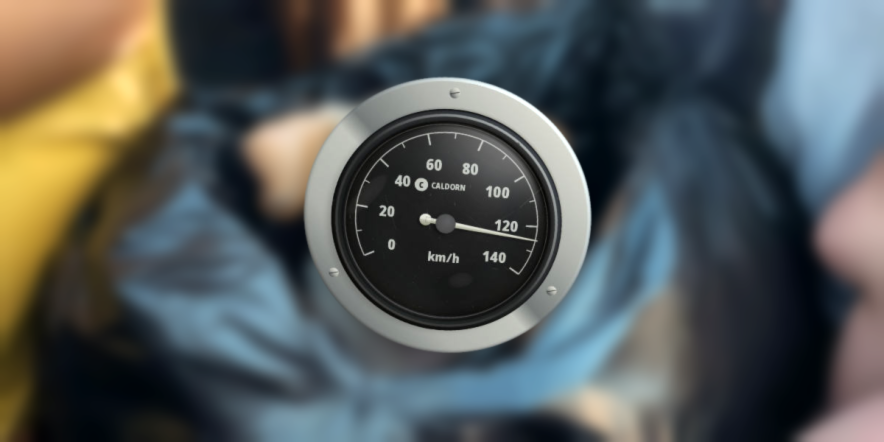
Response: 125 (km/h)
